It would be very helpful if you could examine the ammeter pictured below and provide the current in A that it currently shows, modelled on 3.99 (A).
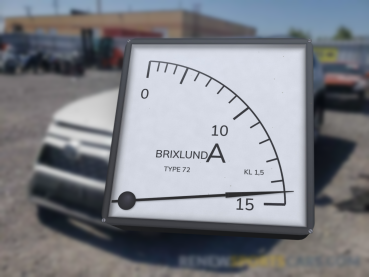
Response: 14.5 (A)
